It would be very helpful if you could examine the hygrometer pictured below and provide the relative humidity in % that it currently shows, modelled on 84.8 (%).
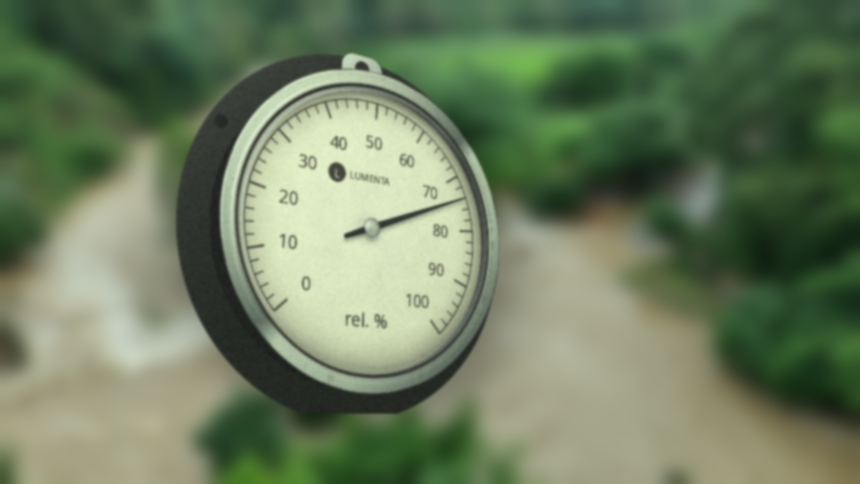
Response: 74 (%)
